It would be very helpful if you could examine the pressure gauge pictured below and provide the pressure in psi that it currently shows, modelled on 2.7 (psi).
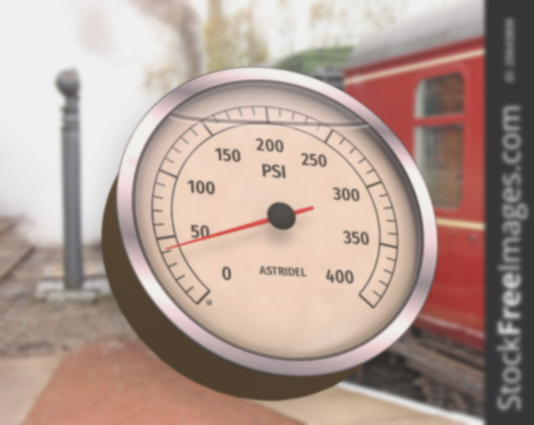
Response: 40 (psi)
